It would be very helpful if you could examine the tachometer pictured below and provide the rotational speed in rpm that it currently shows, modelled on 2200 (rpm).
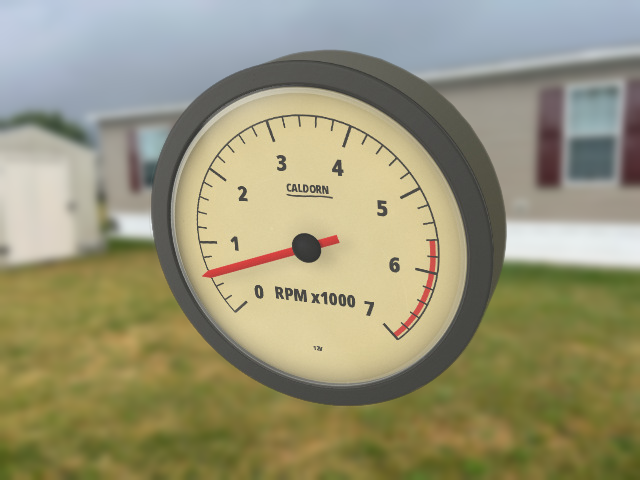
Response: 600 (rpm)
